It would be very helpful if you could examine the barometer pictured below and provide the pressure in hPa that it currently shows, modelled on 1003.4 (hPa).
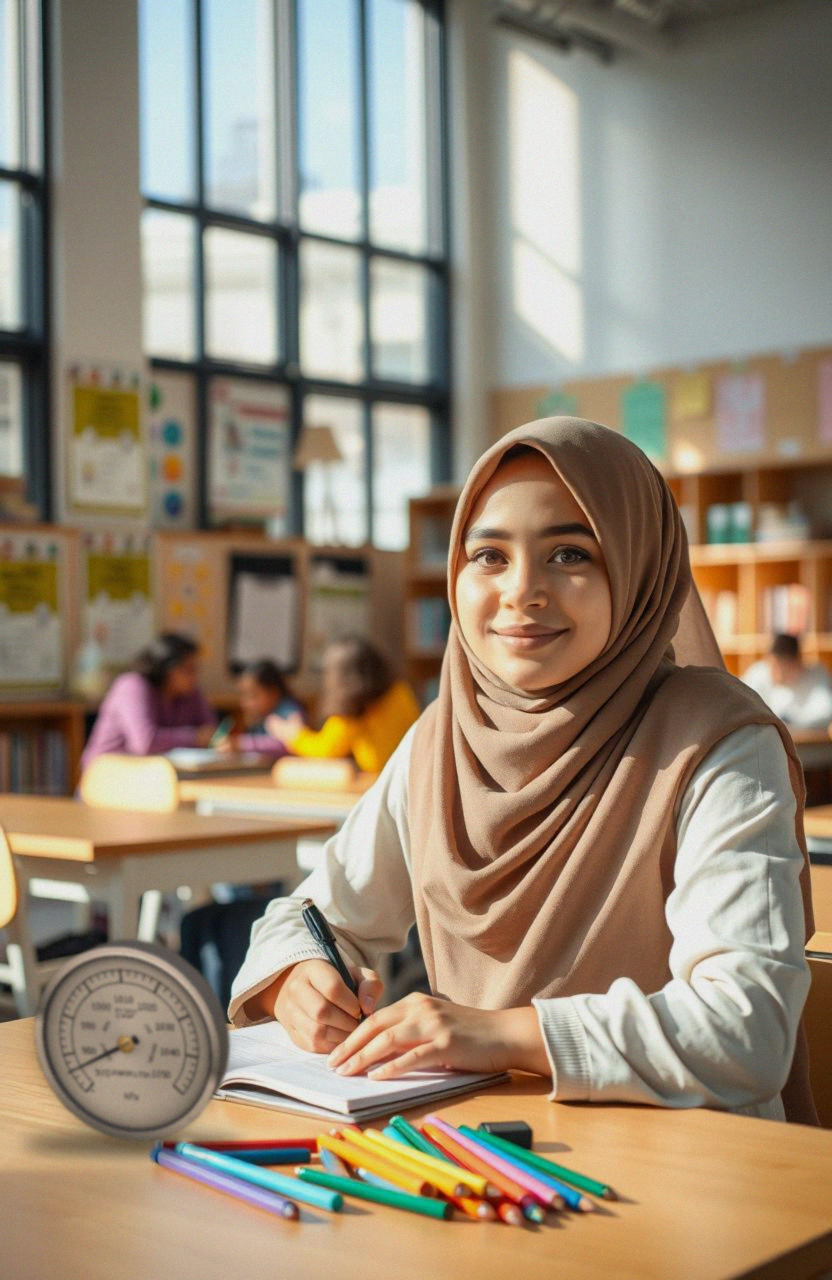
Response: 976 (hPa)
